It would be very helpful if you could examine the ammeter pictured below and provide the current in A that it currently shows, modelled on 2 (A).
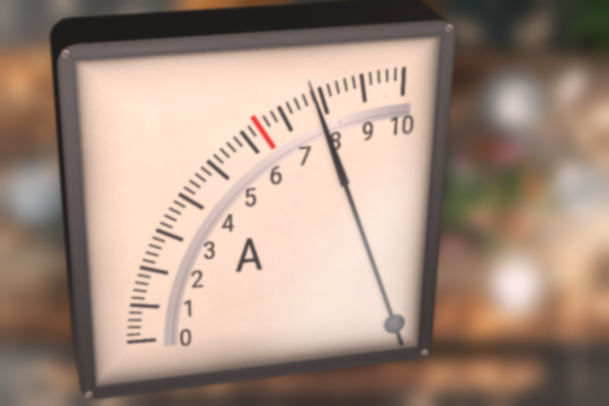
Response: 7.8 (A)
